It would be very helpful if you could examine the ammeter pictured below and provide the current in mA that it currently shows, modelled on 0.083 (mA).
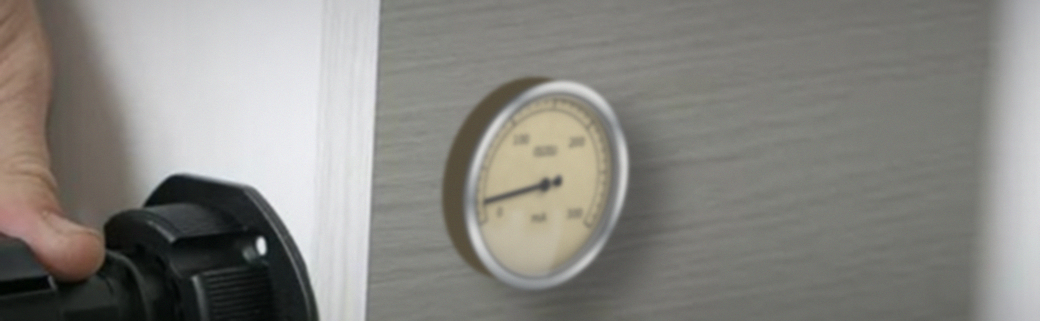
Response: 20 (mA)
